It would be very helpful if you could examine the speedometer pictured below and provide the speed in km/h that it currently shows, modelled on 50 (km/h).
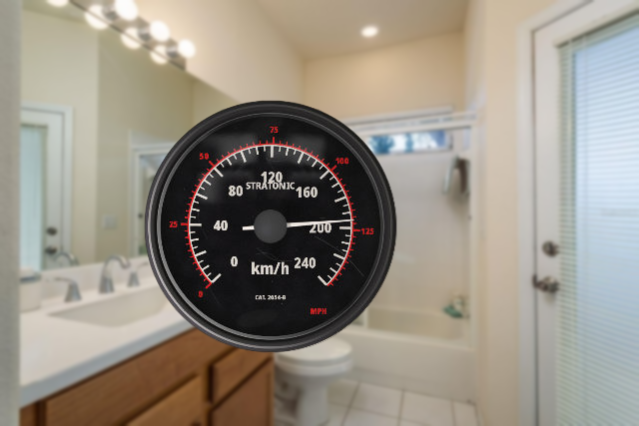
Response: 195 (km/h)
